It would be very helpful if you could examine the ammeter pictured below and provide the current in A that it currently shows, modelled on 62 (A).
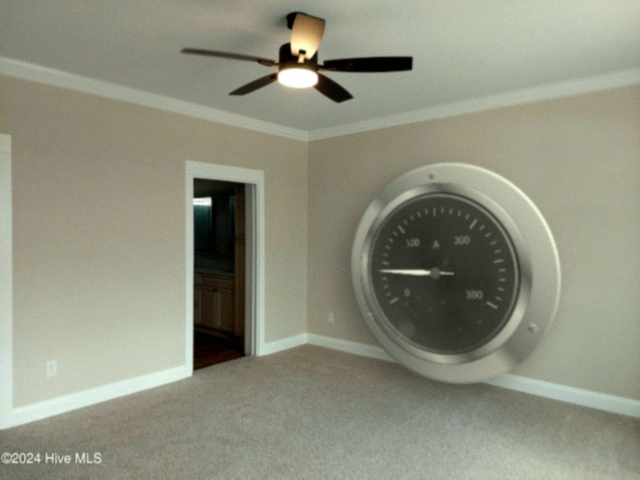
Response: 40 (A)
